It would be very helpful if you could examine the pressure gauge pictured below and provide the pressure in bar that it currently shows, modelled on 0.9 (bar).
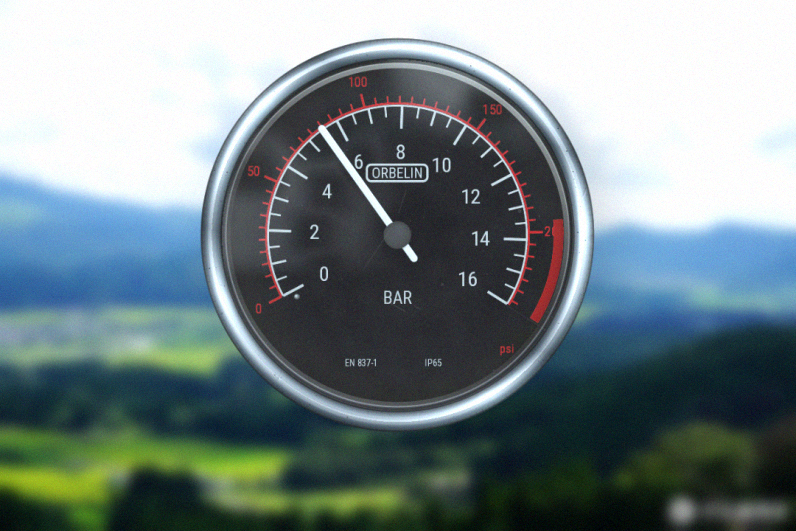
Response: 5.5 (bar)
